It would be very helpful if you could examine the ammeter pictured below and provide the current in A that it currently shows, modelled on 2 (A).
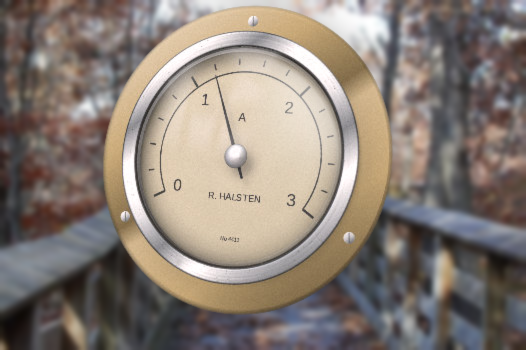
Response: 1.2 (A)
